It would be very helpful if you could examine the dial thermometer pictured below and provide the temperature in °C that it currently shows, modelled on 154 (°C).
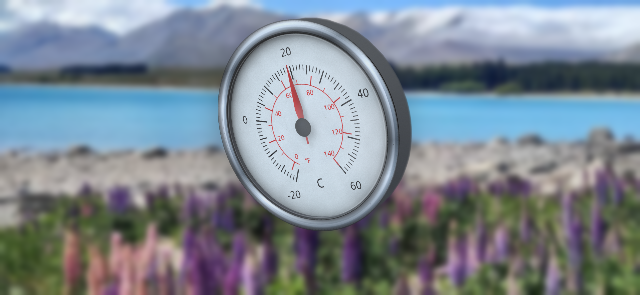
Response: 20 (°C)
